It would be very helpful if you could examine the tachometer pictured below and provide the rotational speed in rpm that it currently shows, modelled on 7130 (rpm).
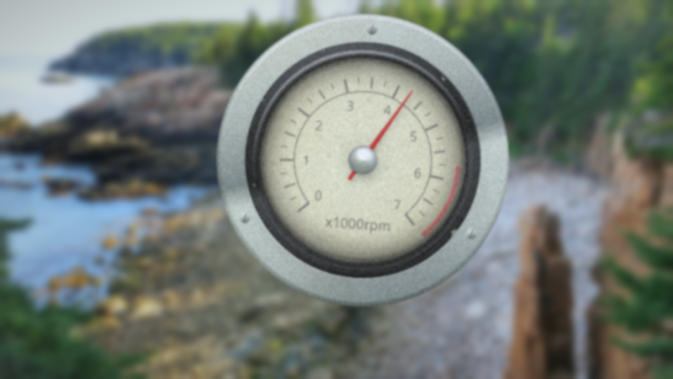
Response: 4250 (rpm)
